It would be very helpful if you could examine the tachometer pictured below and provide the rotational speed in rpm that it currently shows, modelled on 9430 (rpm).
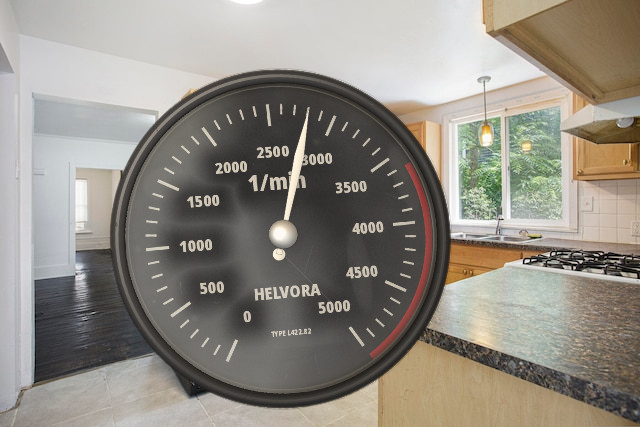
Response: 2800 (rpm)
